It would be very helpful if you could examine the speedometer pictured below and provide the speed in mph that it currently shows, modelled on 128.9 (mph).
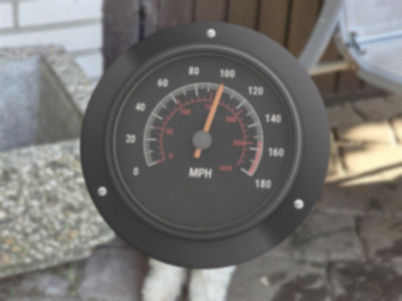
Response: 100 (mph)
